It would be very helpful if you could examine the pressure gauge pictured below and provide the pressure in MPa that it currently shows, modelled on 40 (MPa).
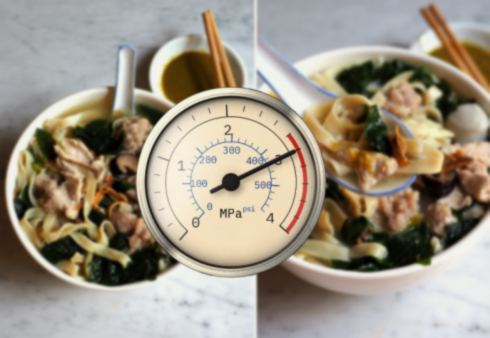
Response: 3 (MPa)
